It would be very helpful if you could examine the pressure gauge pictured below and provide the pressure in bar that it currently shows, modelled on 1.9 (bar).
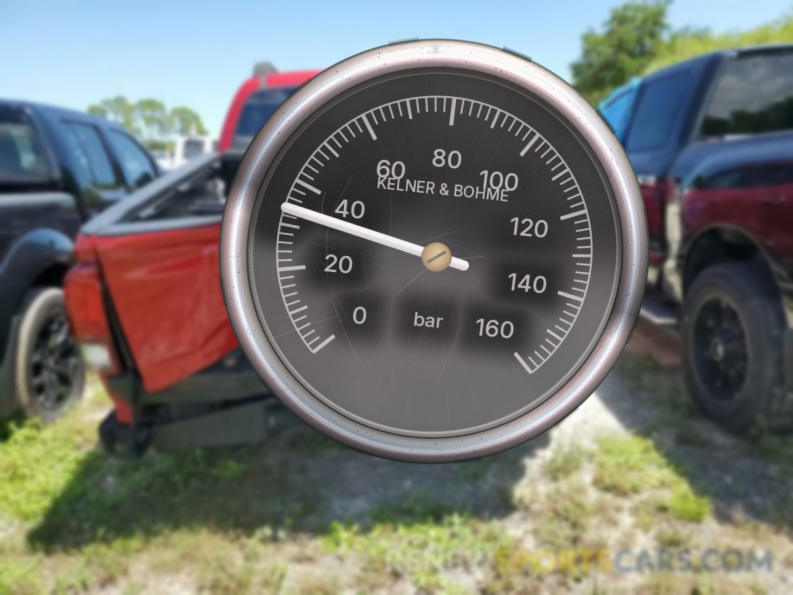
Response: 34 (bar)
